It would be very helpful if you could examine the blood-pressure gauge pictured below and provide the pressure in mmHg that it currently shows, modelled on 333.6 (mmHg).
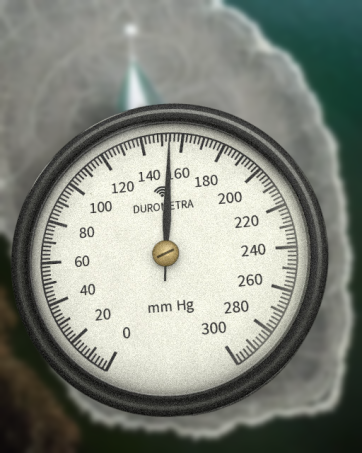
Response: 154 (mmHg)
